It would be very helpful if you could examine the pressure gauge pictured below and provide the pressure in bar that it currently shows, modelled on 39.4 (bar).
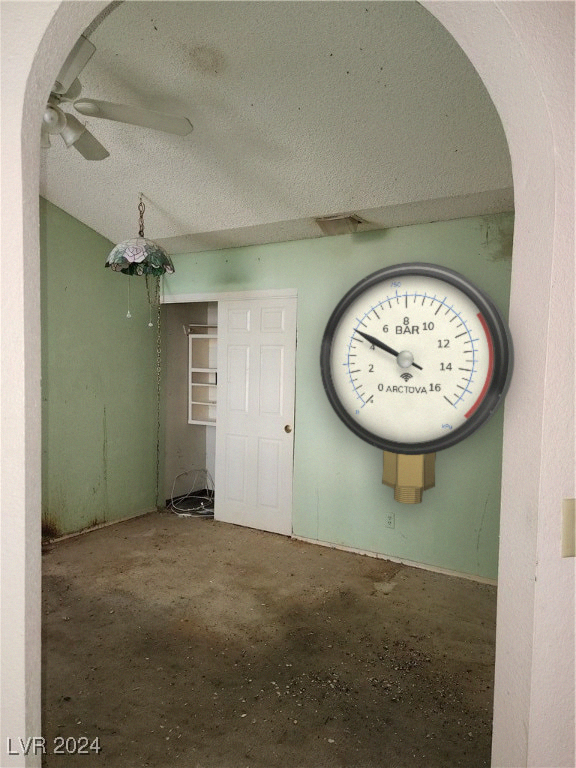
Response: 4.5 (bar)
